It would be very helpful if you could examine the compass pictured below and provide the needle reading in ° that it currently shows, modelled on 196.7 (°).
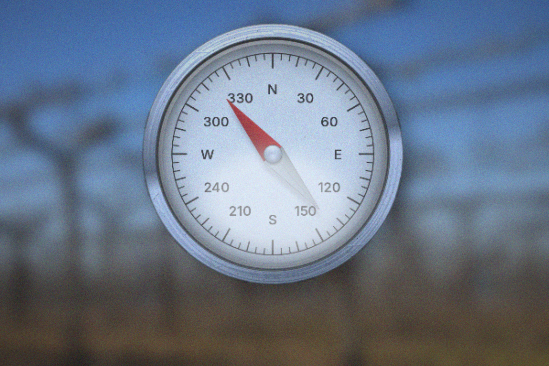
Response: 320 (°)
